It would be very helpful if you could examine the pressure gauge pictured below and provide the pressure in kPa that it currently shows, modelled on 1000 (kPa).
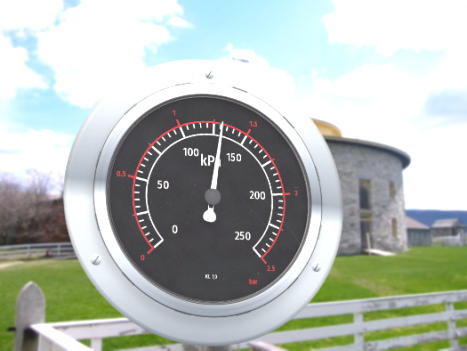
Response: 130 (kPa)
